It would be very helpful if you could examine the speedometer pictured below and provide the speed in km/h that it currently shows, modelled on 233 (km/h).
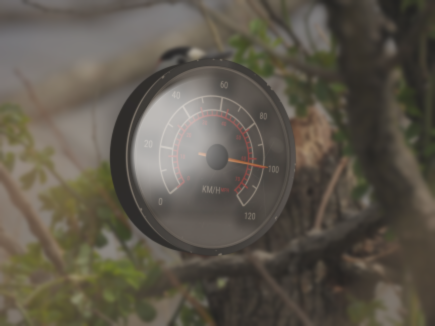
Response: 100 (km/h)
